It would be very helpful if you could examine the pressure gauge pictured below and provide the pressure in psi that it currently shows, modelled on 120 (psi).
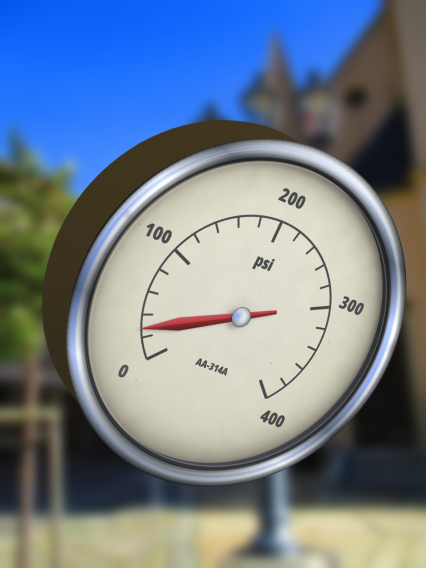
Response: 30 (psi)
